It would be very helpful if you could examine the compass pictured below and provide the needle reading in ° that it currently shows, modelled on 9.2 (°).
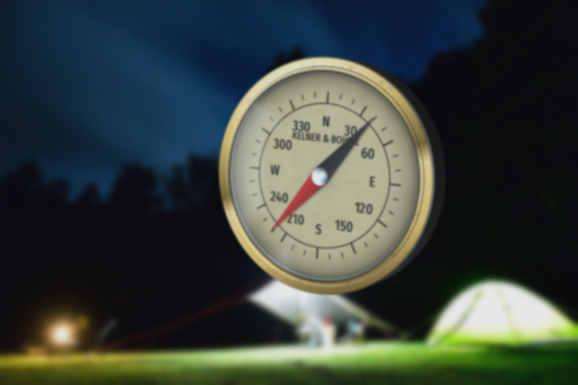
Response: 220 (°)
